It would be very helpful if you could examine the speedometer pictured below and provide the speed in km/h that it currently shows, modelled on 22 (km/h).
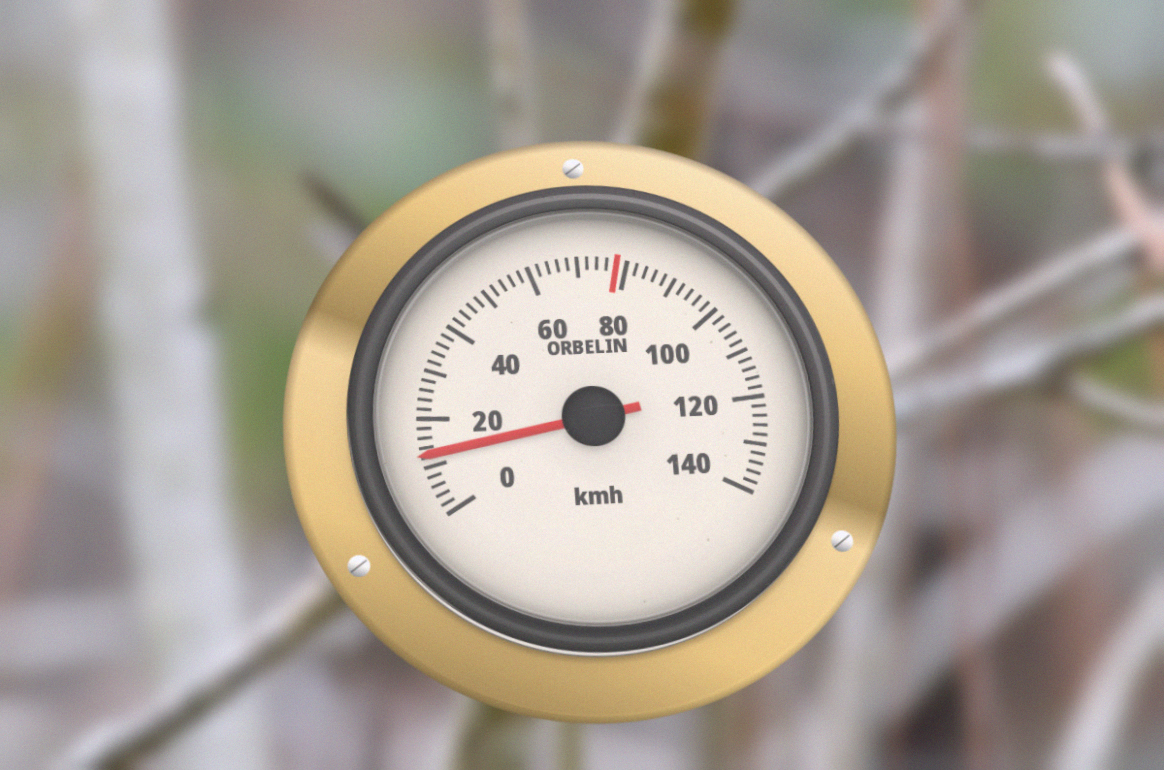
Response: 12 (km/h)
